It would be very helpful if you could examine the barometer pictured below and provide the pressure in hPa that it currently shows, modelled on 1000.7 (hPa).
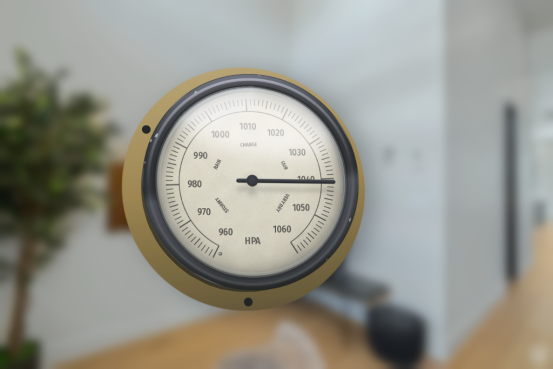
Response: 1041 (hPa)
